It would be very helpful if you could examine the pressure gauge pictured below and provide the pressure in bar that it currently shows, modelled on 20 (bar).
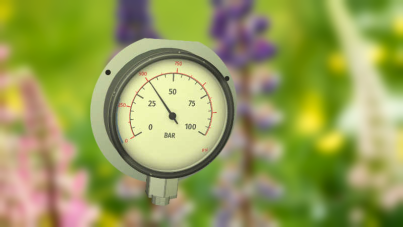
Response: 35 (bar)
